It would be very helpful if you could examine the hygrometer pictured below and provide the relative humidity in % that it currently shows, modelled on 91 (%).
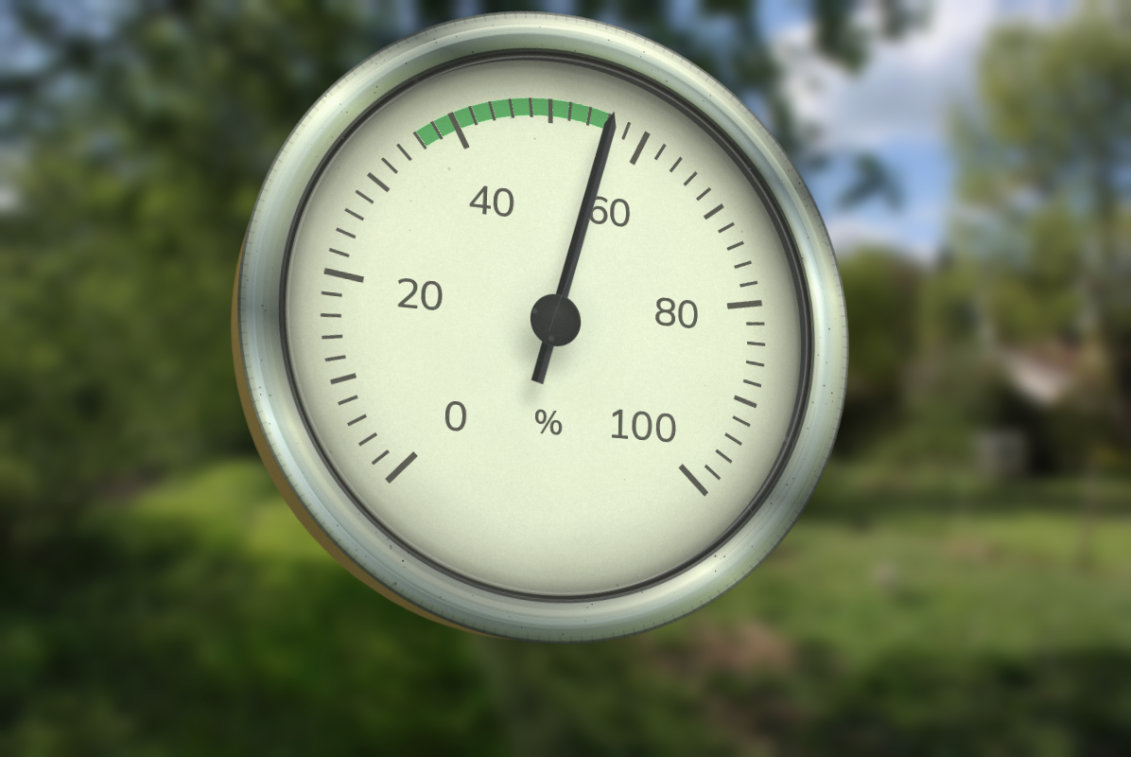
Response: 56 (%)
